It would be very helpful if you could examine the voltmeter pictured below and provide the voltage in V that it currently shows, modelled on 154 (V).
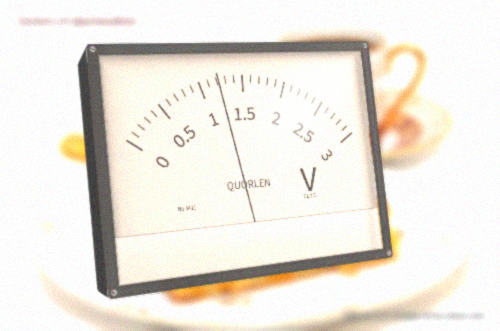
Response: 1.2 (V)
